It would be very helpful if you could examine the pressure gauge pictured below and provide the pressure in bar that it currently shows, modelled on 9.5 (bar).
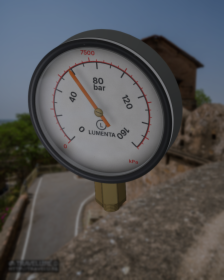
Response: 60 (bar)
